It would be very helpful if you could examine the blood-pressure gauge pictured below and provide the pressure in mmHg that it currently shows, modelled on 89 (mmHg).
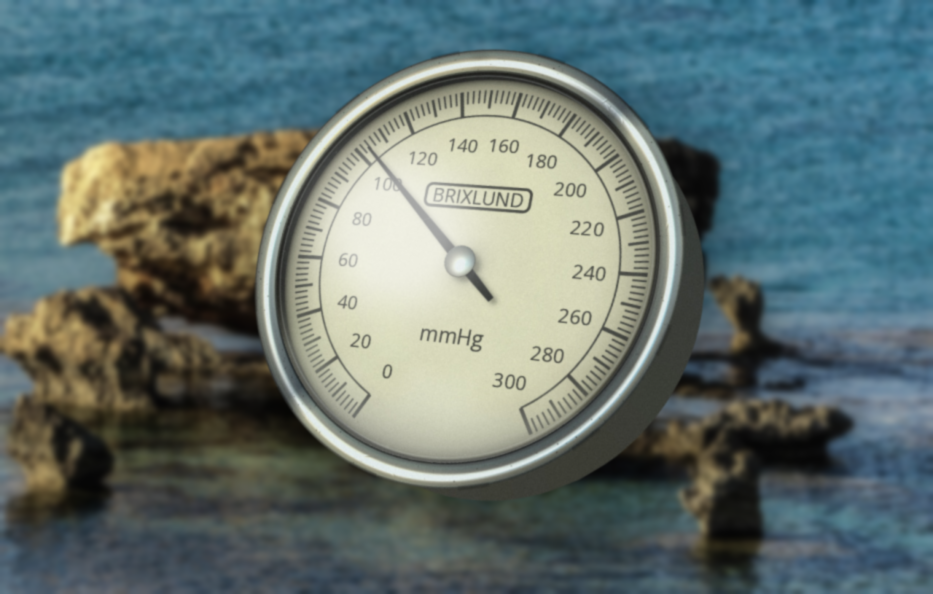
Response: 104 (mmHg)
